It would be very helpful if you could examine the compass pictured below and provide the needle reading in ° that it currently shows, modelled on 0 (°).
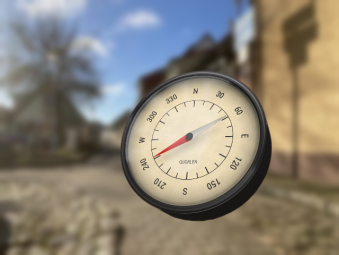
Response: 240 (°)
